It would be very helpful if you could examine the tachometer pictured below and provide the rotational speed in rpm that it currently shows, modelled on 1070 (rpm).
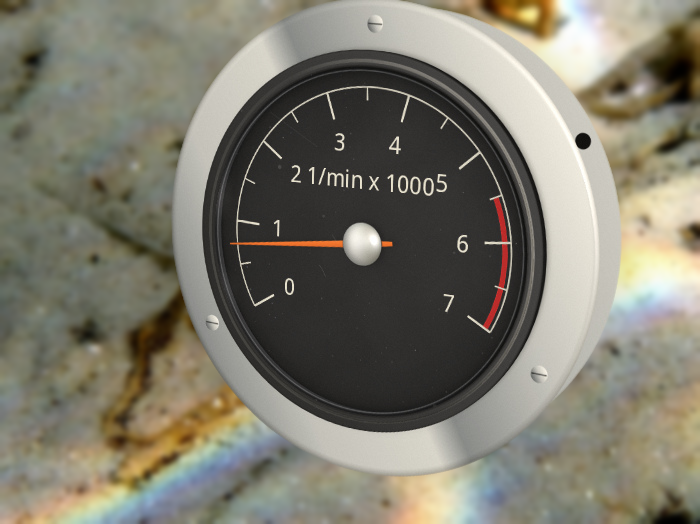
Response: 750 (rpm)
